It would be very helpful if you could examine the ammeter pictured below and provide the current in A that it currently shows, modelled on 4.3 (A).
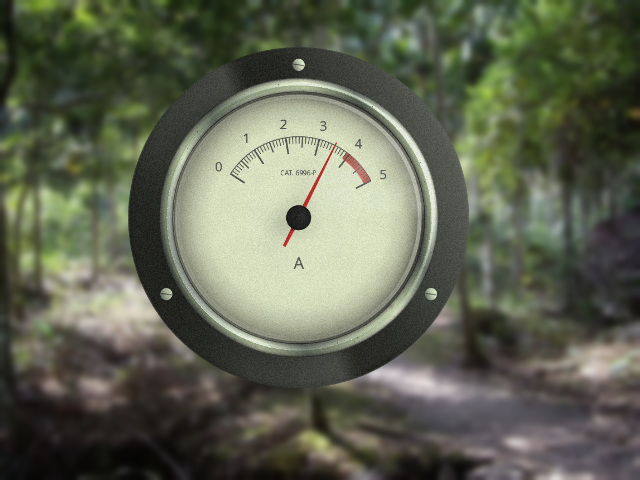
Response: 3.5 (A)
